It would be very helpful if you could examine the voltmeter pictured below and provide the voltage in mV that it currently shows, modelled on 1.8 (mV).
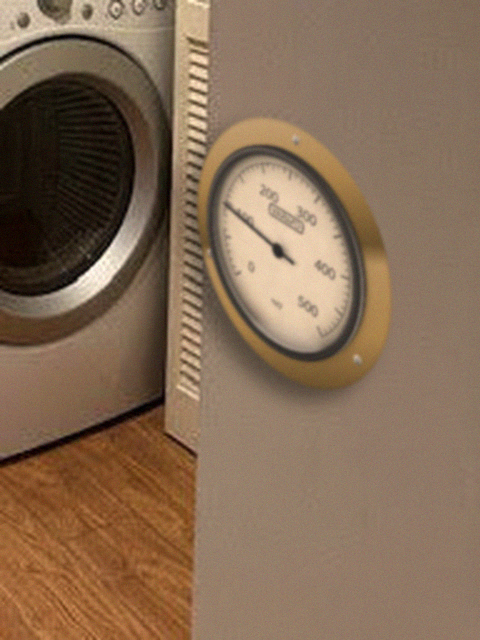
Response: 100 (mV)
